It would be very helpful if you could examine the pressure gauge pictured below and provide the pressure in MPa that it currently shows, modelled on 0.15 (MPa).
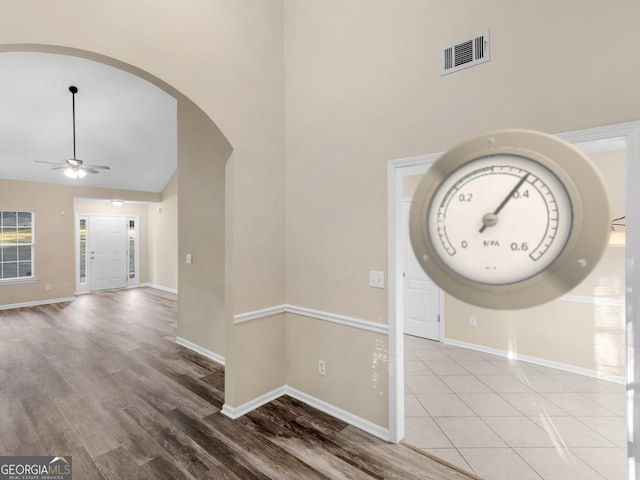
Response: 0.38 (MPa)
